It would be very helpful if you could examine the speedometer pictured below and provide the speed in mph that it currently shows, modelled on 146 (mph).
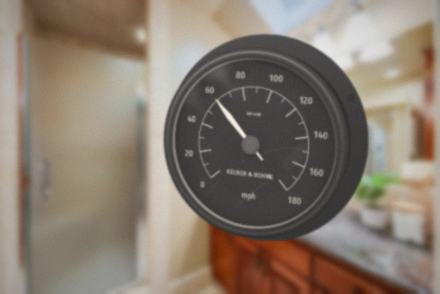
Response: 60 (mph)
